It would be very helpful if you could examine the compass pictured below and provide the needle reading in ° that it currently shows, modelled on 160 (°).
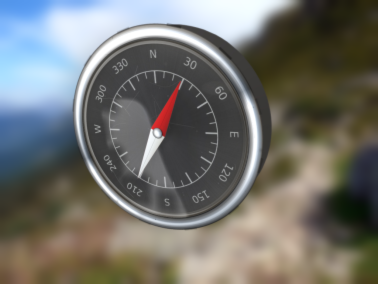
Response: 30 (°)
